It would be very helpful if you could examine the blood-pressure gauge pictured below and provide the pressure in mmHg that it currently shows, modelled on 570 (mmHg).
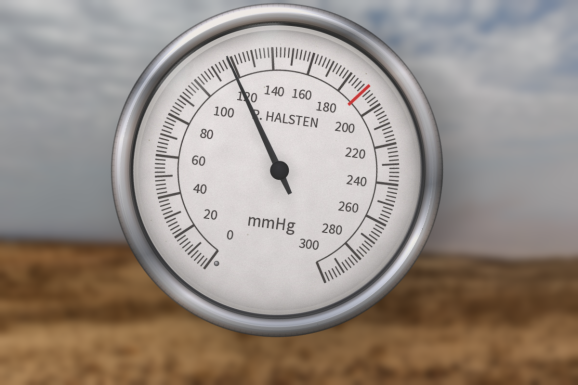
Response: 118 (mmHg)
